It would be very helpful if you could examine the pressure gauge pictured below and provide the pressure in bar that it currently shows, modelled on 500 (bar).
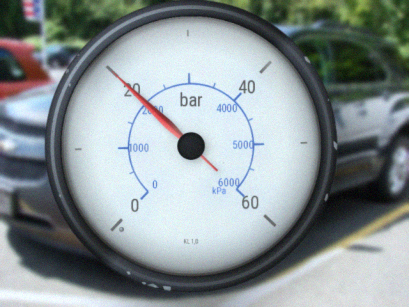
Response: 20 (bar)
